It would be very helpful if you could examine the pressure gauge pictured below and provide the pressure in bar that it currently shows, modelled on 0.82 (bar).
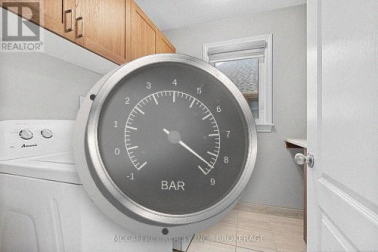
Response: 8.6 (bar)
